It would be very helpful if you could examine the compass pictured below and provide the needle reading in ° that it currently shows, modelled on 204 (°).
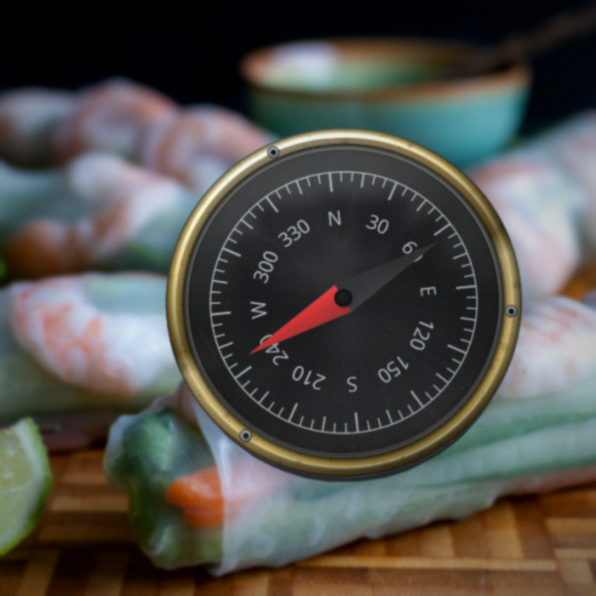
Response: 245 (°)
